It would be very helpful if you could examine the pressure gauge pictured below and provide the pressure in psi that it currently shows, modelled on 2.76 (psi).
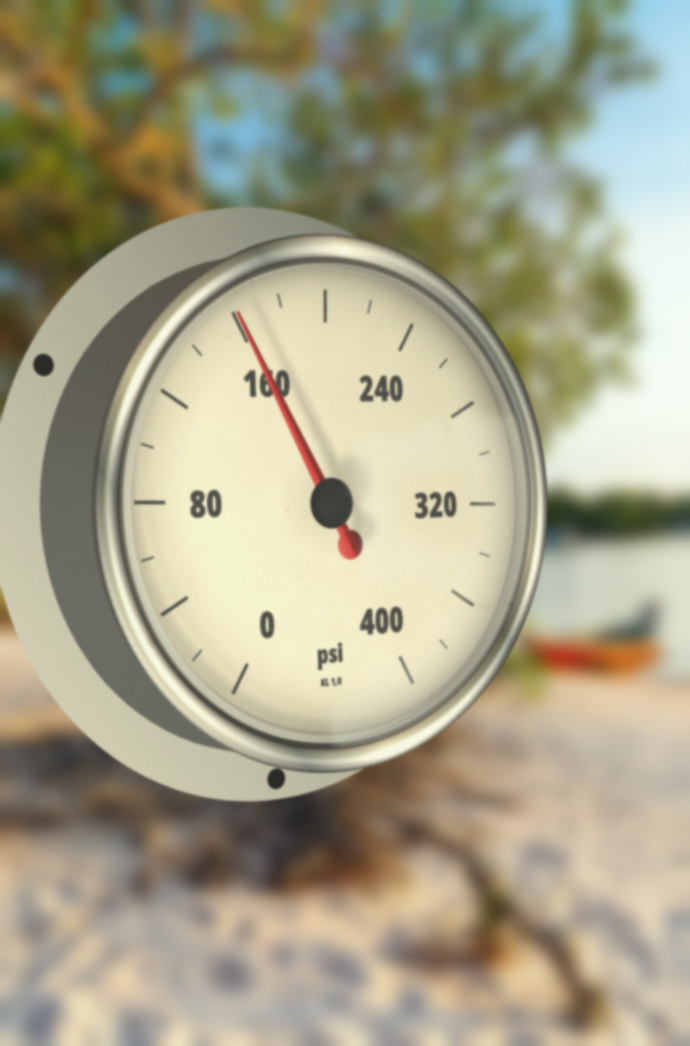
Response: 160 (psi)
